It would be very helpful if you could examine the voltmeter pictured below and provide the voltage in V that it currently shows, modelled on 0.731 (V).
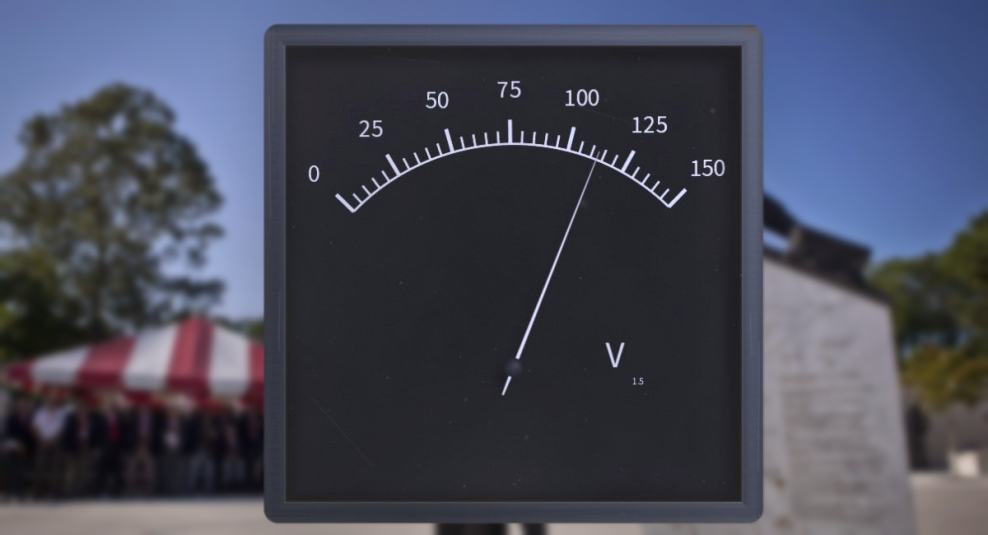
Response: 112.5 (V)
